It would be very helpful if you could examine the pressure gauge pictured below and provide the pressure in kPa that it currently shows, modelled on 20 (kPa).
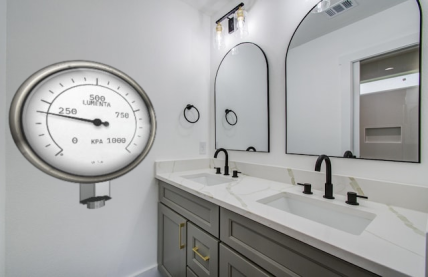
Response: 200 (kPa)
